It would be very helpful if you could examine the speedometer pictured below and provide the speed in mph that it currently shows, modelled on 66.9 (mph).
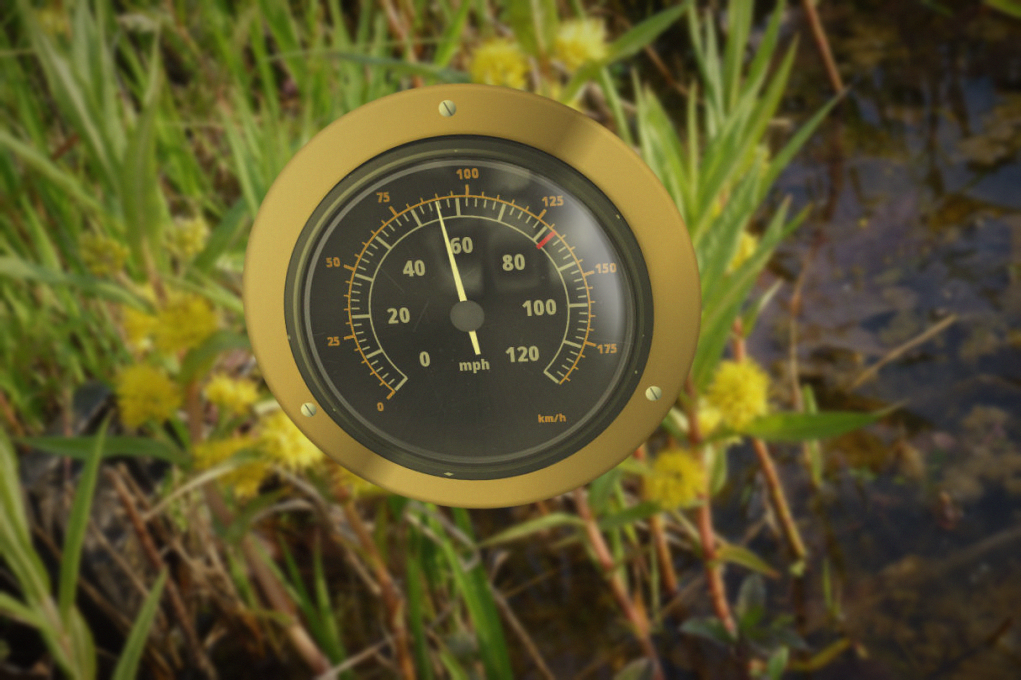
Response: 56 (mph)
